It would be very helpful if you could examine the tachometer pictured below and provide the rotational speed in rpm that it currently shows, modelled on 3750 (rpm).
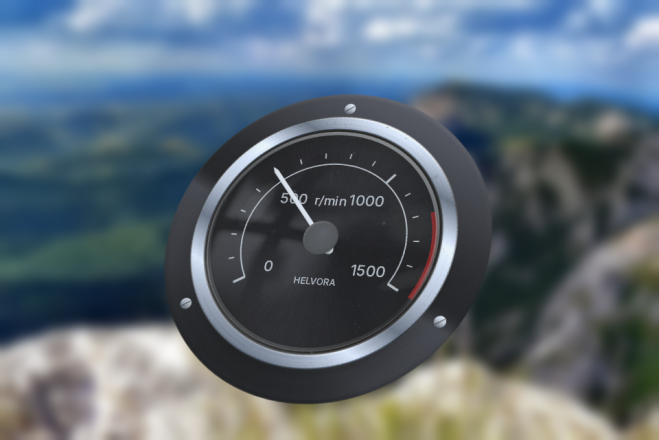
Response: 500 (rpm)
